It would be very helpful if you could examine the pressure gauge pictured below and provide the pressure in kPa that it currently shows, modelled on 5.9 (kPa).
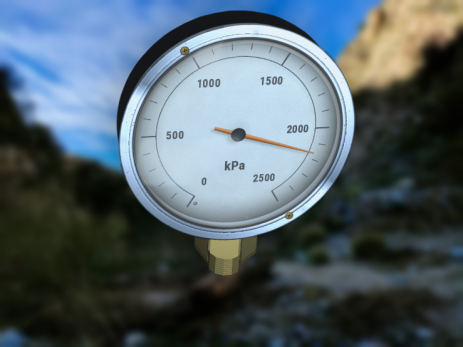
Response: 2150 (kPa)
